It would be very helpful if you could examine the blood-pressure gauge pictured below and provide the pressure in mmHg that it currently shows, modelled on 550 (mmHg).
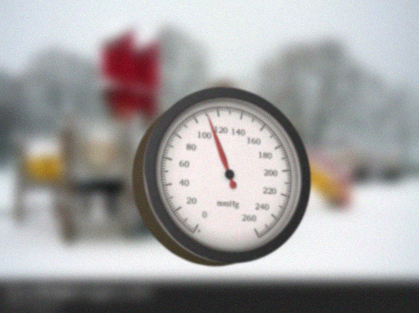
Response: 110 (mmHg)
